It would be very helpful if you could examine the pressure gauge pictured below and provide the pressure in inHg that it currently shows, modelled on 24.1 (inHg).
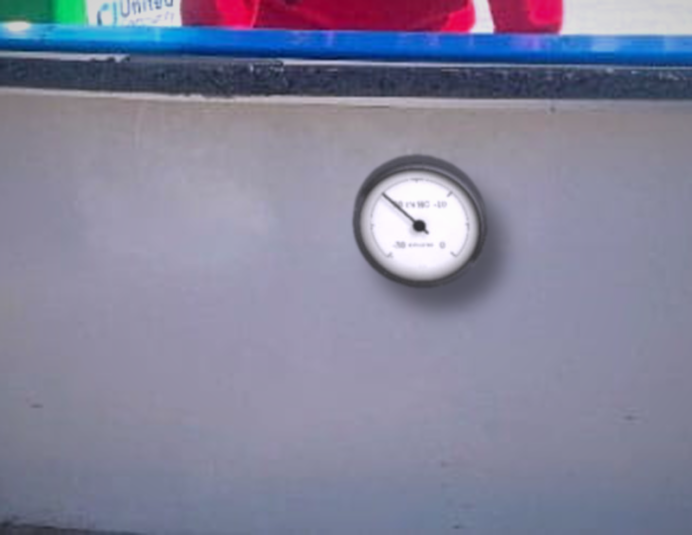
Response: -20 (inHg)
